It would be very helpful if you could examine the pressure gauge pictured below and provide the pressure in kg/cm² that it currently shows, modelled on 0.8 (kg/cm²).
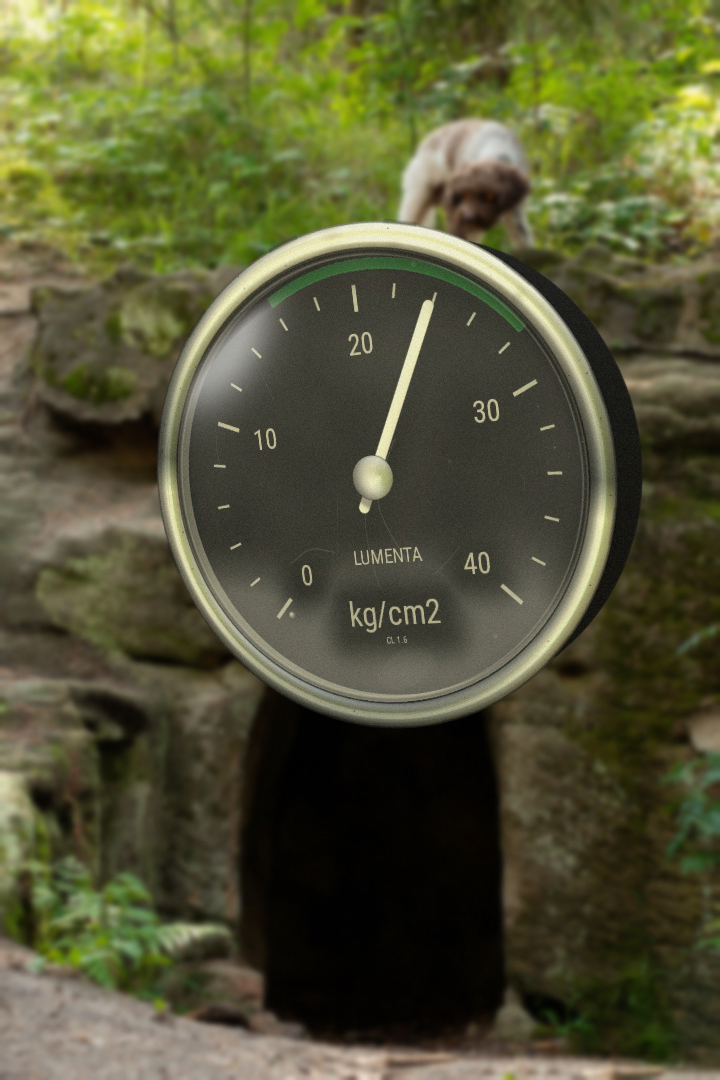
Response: 24 (kg/cm²)
